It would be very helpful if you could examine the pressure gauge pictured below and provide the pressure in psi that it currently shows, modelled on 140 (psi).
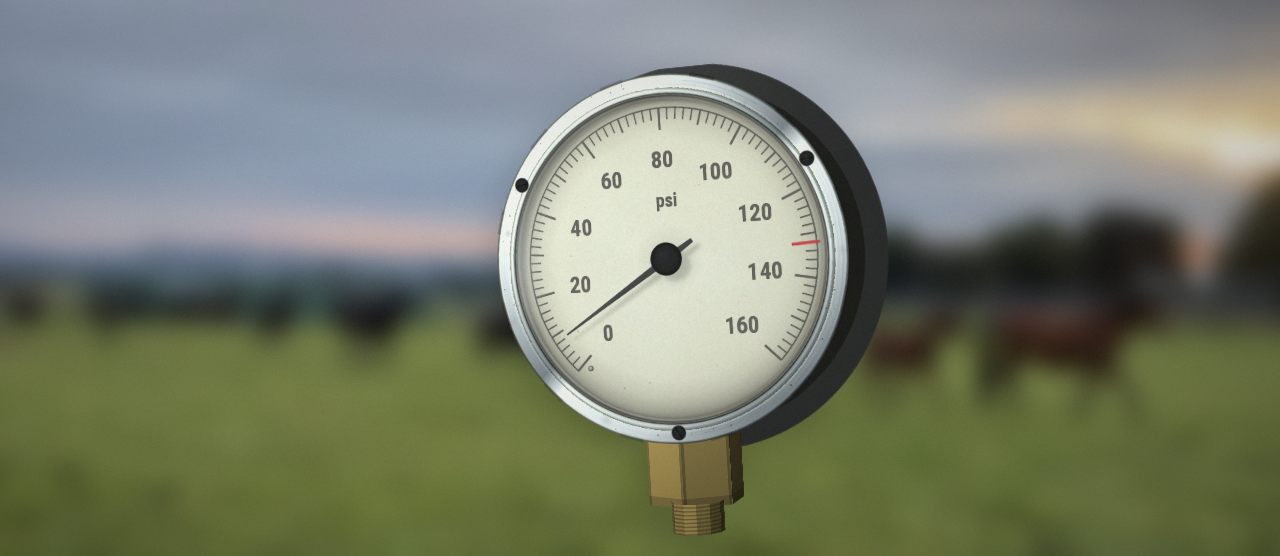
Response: 8 (psi)
